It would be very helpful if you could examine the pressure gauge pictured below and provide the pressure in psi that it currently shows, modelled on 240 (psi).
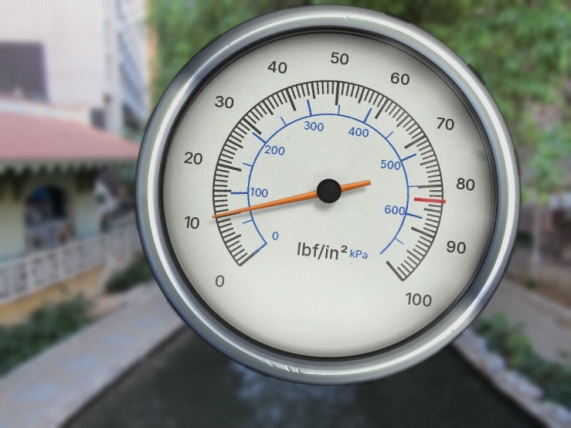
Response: 10 (psi)
